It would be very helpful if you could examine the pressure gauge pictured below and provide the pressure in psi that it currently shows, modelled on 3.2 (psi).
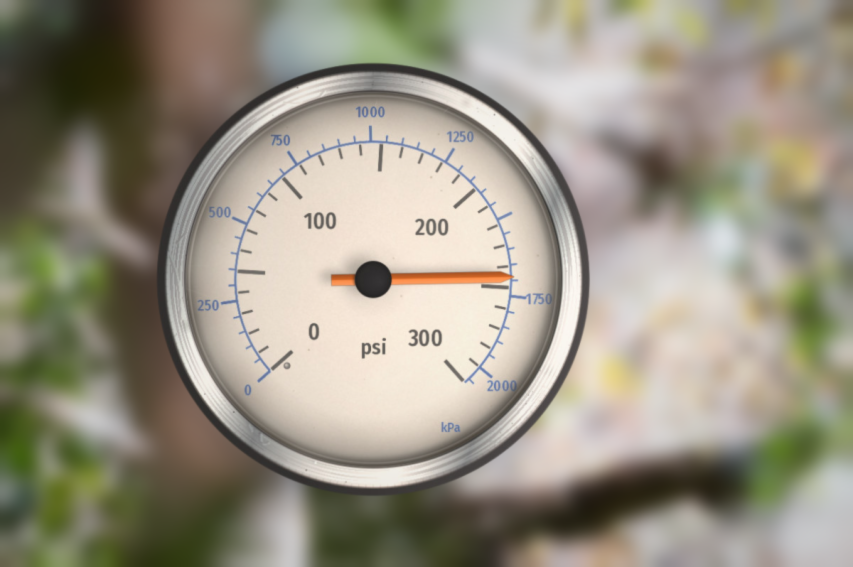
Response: 245 (psi)
